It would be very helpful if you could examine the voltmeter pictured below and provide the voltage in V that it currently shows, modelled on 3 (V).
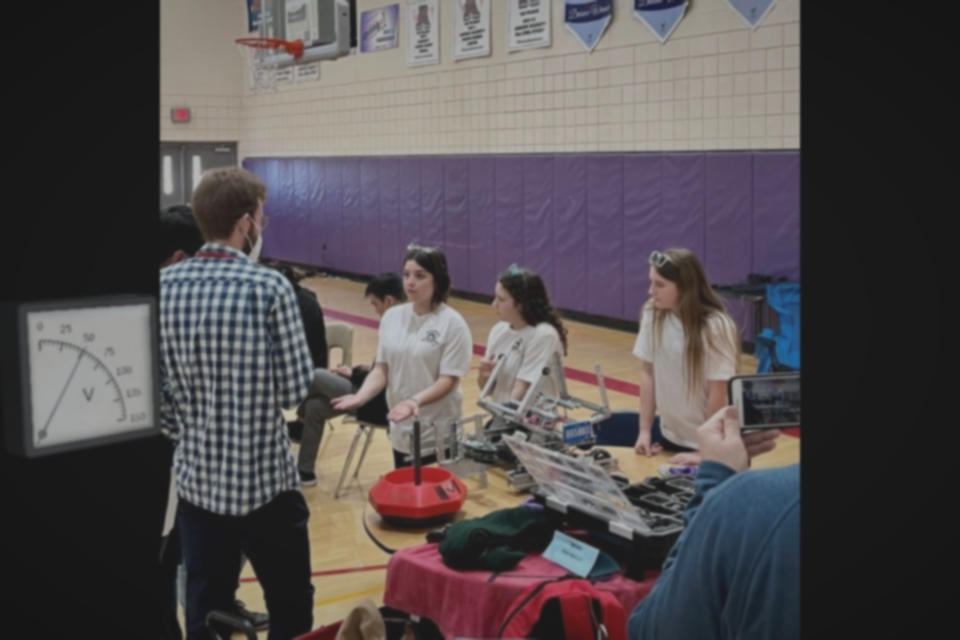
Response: 50 (V)
